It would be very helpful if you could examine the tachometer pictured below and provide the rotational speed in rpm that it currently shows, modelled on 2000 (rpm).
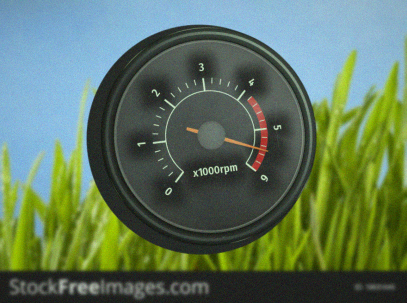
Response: 5500 (rpm)
